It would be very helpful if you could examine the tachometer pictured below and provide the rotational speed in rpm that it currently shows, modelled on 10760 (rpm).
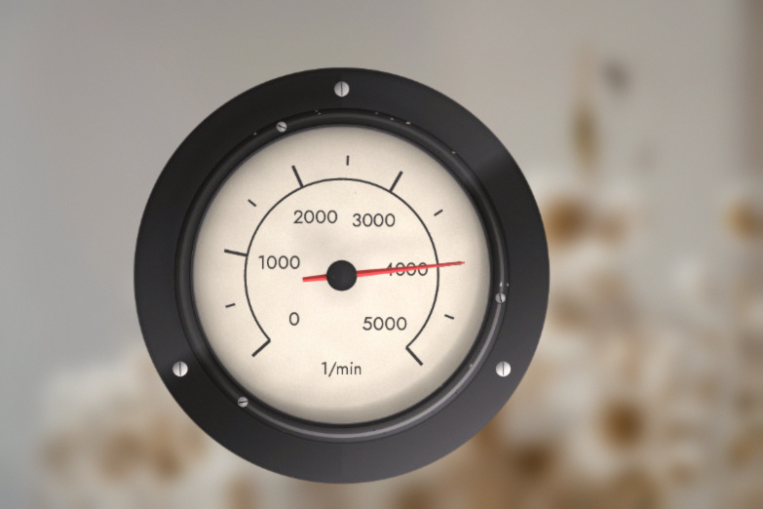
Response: 4000 (rpm)
